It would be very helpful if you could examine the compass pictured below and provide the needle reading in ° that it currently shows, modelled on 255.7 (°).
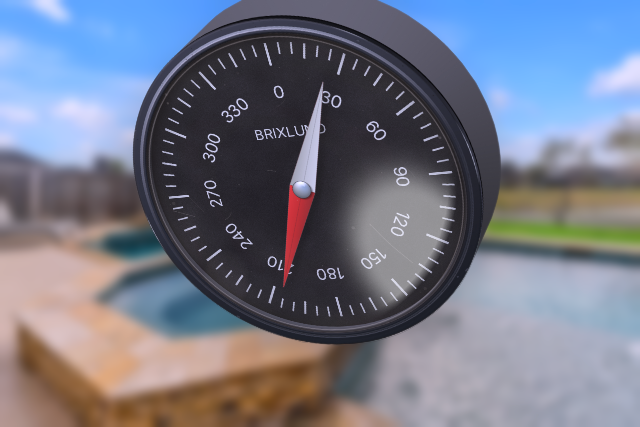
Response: 205 (°)
